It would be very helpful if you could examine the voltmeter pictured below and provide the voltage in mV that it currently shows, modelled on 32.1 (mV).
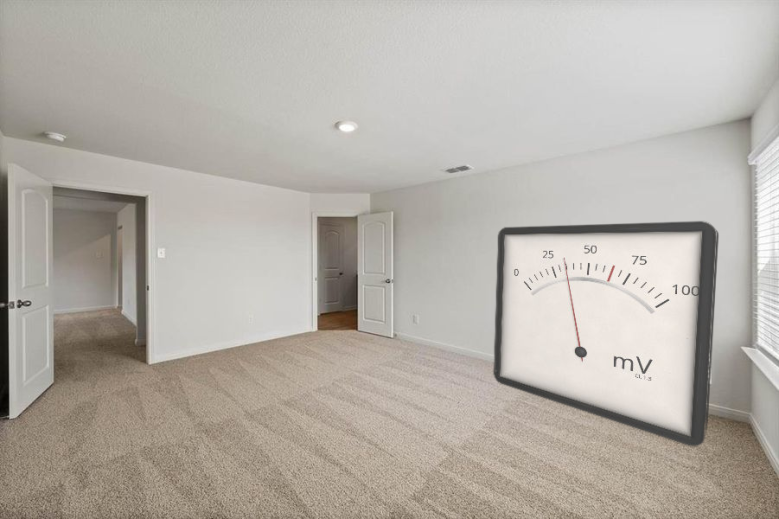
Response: 35 (mV)
